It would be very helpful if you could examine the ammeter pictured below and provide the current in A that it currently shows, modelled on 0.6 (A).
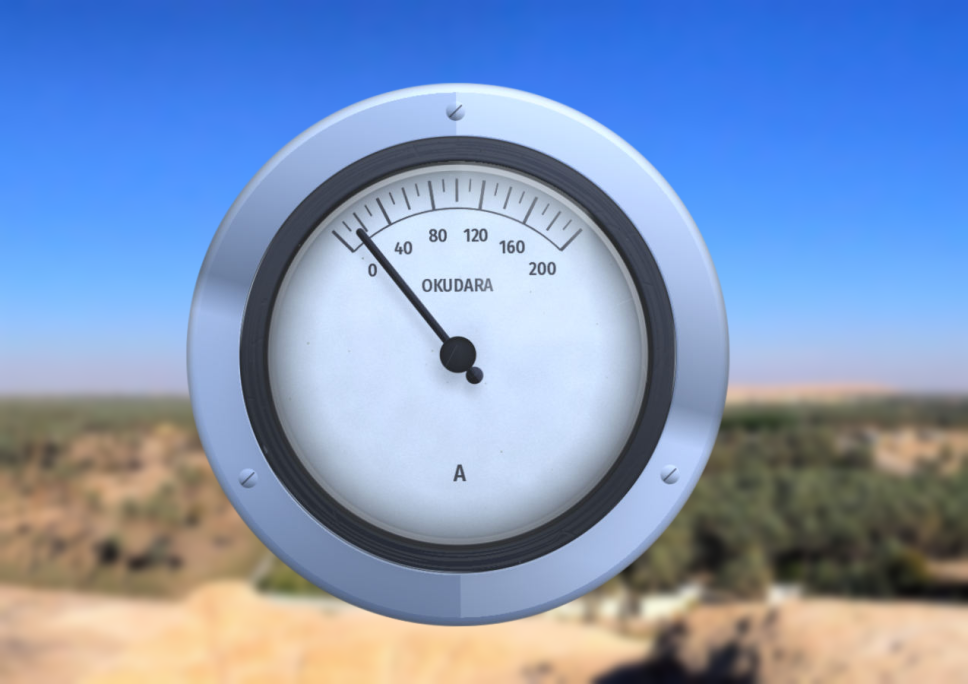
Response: 15 (A)
